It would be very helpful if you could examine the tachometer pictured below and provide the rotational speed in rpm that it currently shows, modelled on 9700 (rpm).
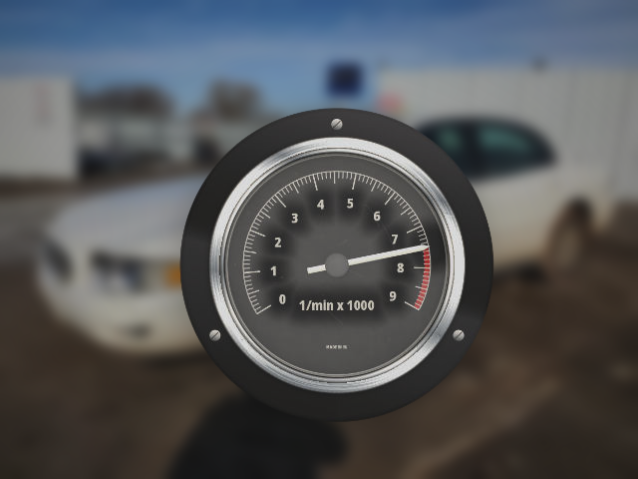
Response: 7500 (rpm)
